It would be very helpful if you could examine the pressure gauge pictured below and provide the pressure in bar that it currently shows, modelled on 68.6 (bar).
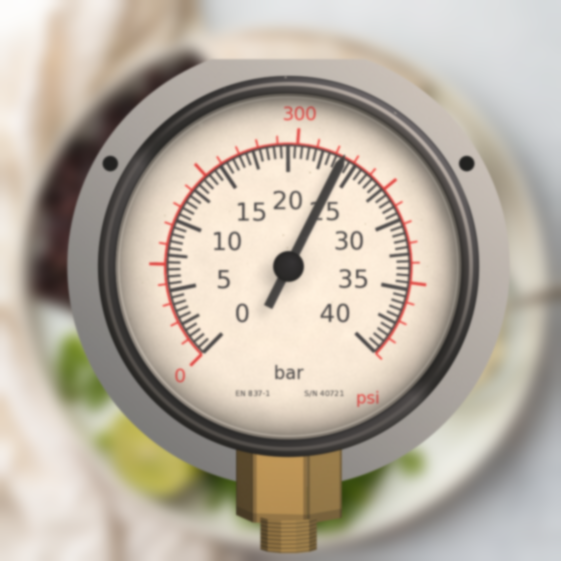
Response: 24 (bar)
